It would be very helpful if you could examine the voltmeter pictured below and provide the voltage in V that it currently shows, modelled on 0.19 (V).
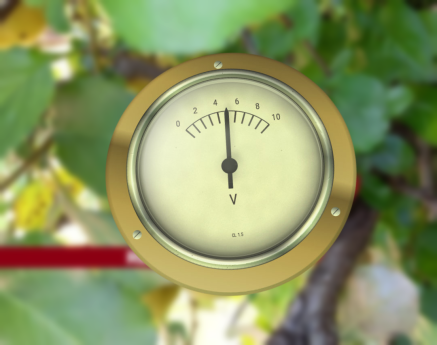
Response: 5 (V)
